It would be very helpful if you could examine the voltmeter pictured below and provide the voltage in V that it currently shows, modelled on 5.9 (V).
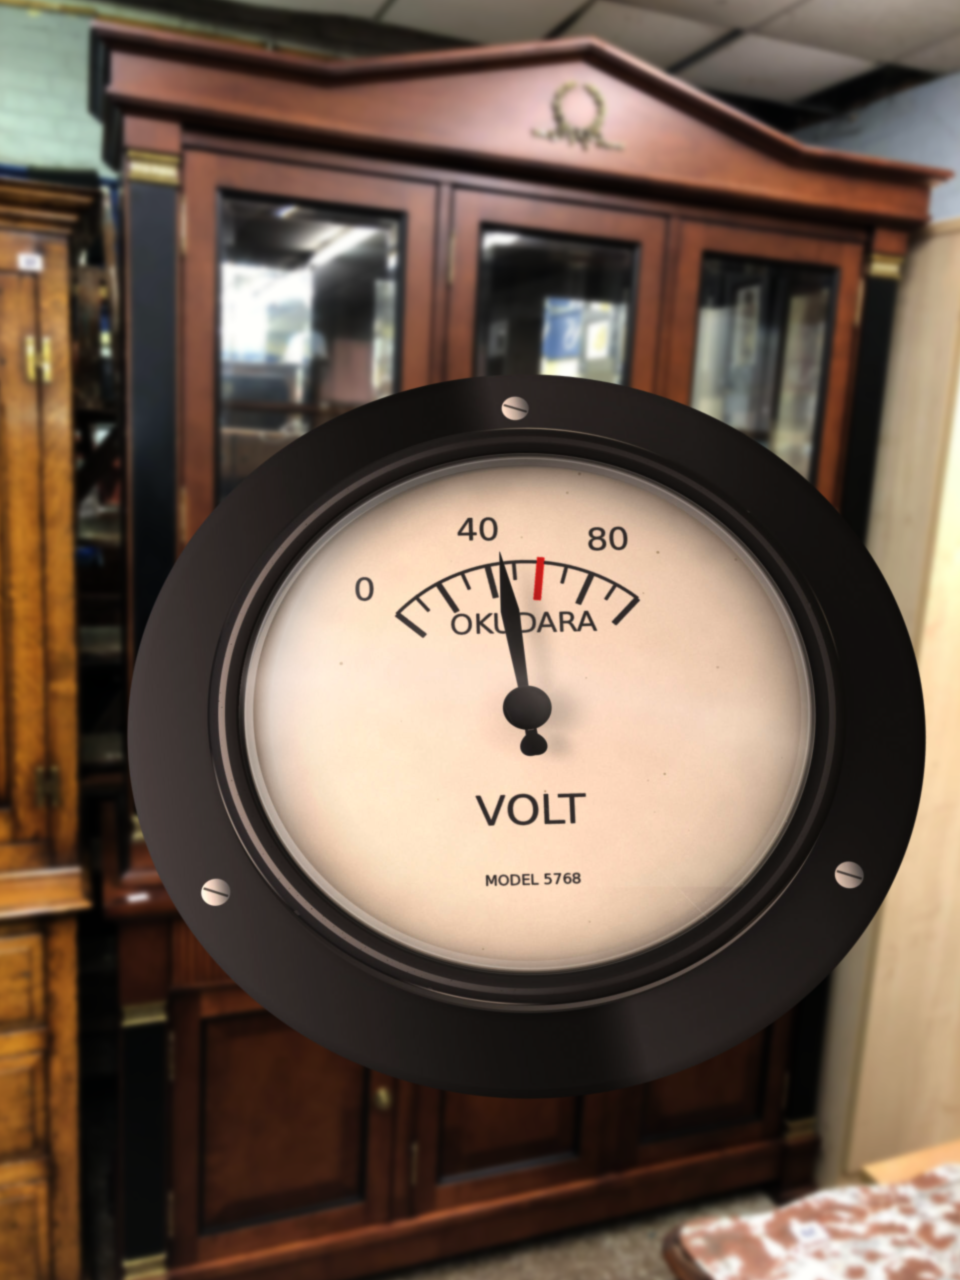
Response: 45 (V)
